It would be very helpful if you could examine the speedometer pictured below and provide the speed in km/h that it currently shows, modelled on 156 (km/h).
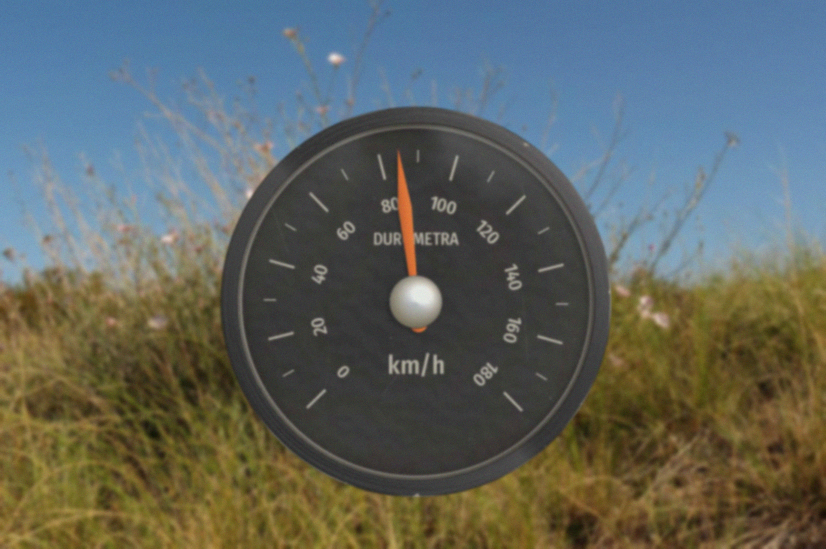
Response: 85 (km/h)
